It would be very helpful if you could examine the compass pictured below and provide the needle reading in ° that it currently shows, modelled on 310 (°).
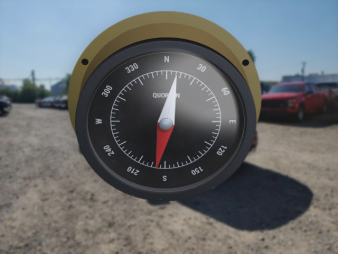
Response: 190 (°)
